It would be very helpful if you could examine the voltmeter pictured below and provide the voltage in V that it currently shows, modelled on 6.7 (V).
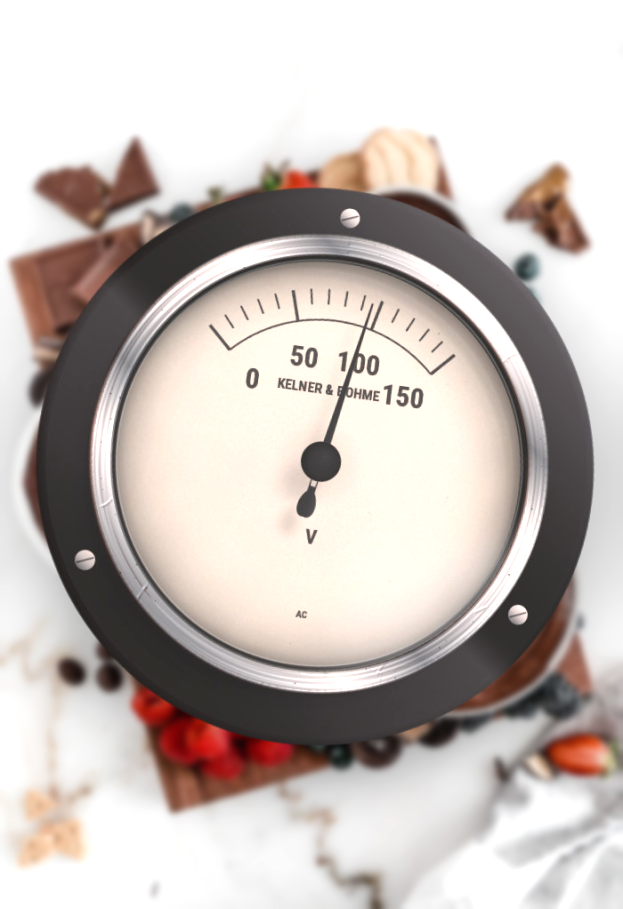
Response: 95 (V)
